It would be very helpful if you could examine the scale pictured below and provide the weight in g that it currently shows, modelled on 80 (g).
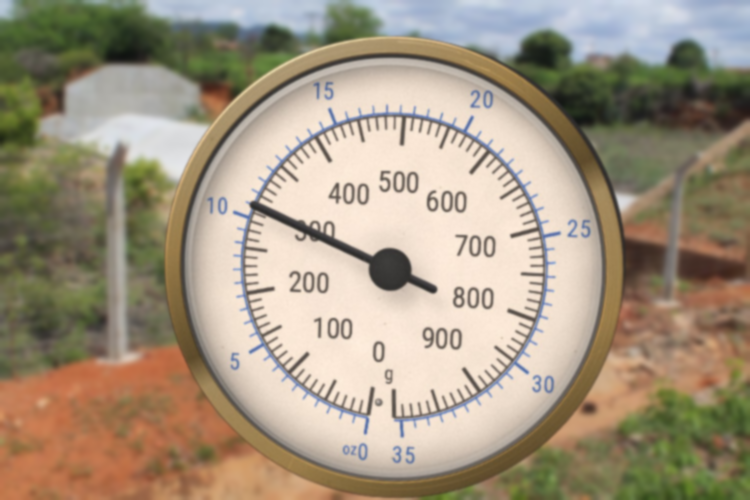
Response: 300 (g)
